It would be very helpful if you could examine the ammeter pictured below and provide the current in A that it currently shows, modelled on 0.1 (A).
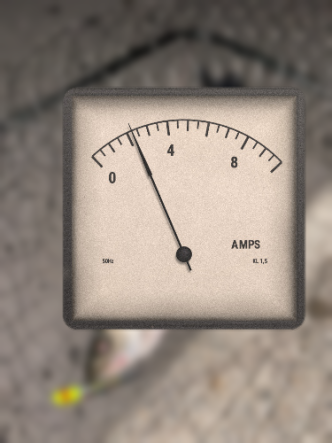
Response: 2.25 (A)
